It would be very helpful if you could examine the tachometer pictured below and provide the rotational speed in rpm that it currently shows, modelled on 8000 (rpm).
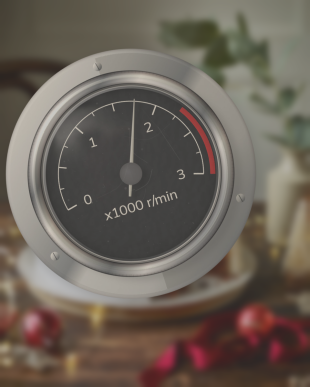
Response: 1750 (rpm)
